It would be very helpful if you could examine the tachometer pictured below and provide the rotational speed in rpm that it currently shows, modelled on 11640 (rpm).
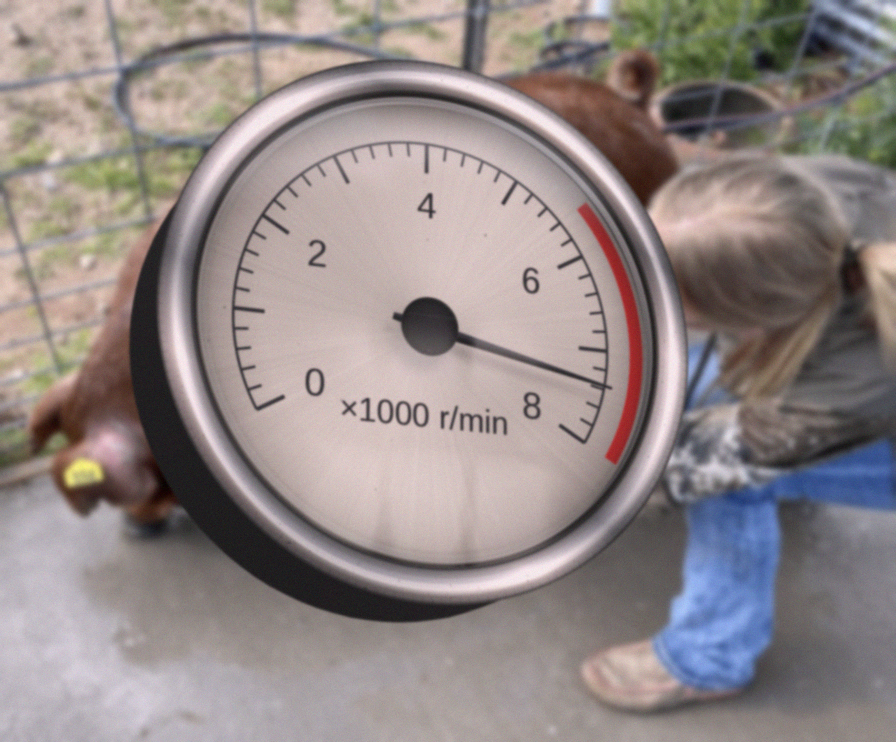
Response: 7400 (rpm)
